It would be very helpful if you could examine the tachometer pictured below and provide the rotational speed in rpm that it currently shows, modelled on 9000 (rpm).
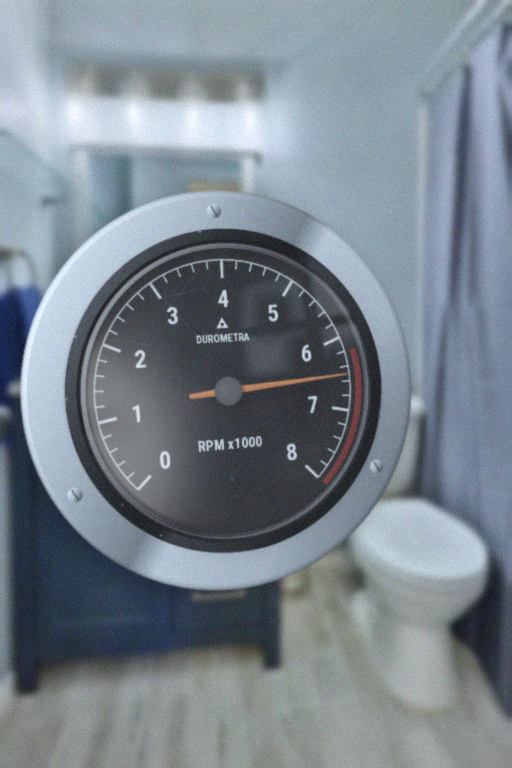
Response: 6500 (rpm)
